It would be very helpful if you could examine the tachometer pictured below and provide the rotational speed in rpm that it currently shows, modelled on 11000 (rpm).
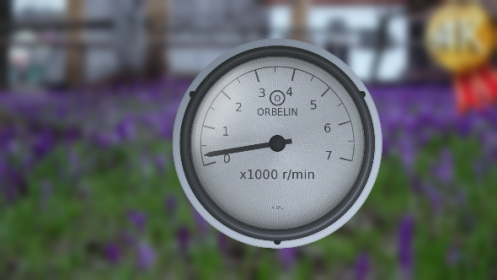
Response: 250 (rpm)
